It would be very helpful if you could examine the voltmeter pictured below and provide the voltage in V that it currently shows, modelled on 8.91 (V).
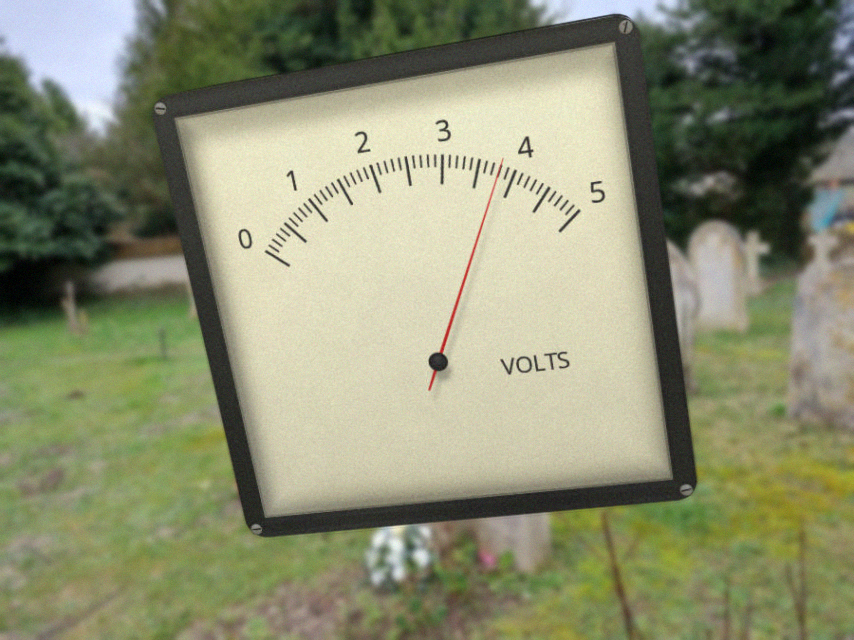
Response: 3.8 (V)
